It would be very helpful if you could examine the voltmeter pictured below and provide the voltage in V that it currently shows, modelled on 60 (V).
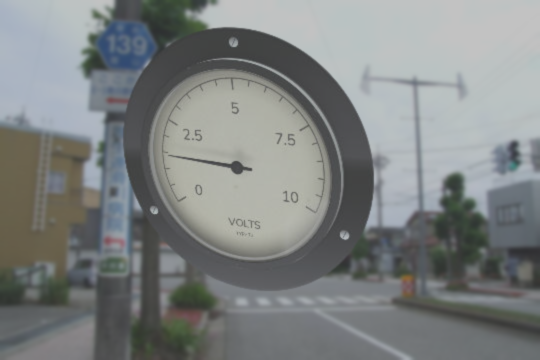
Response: 1.5 (V)
